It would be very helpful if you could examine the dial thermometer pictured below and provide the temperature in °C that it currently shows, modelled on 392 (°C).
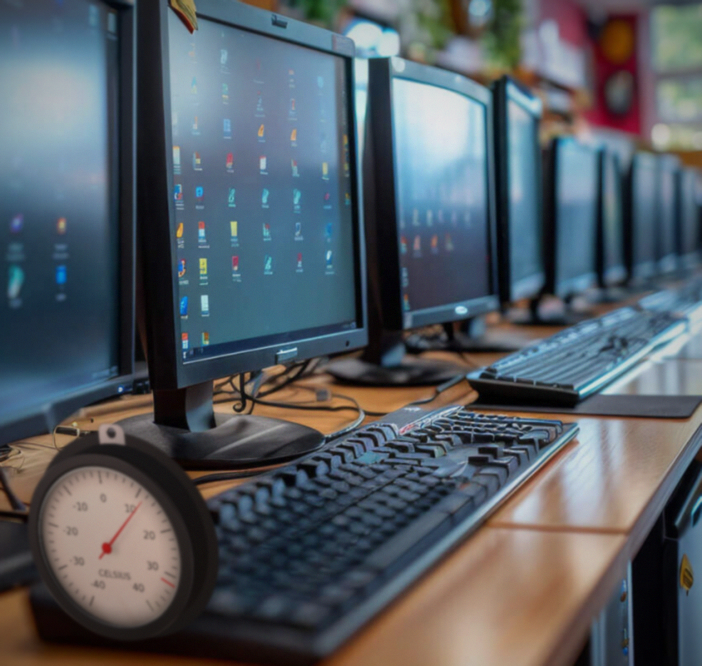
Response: 12 (°C)
